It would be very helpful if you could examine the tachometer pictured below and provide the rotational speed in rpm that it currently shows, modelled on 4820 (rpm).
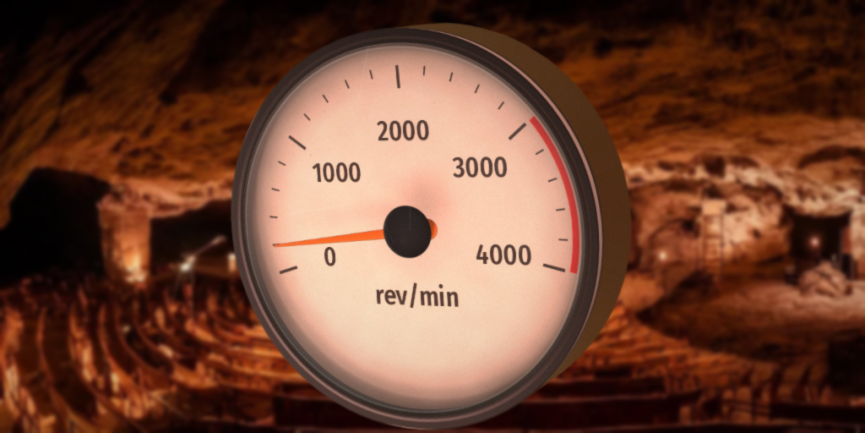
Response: 200 (rpm)
